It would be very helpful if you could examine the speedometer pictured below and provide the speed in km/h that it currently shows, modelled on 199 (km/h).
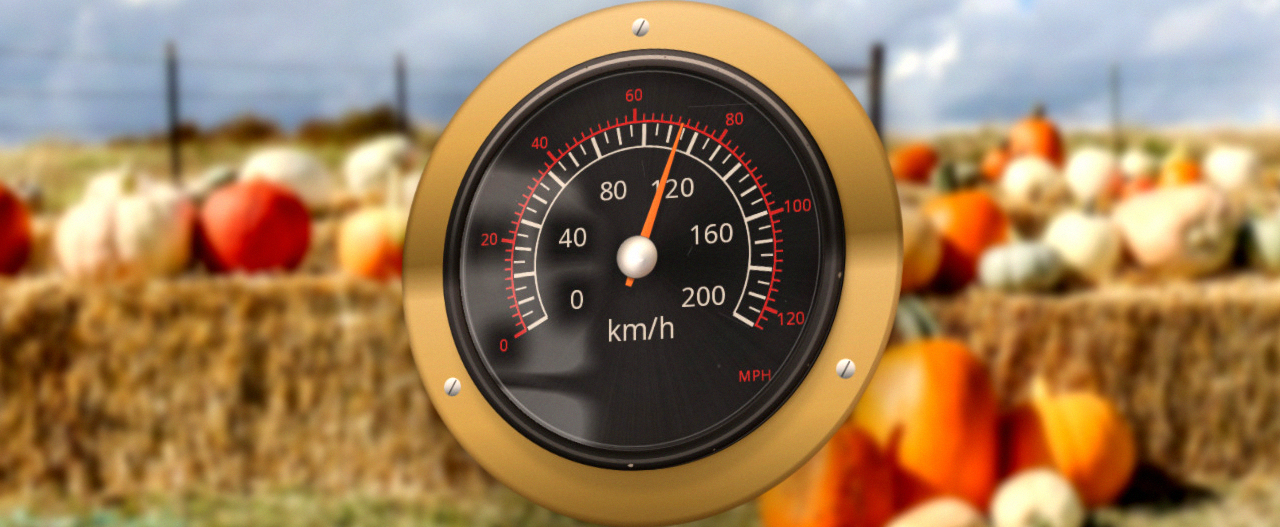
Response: 115 (km/h)
